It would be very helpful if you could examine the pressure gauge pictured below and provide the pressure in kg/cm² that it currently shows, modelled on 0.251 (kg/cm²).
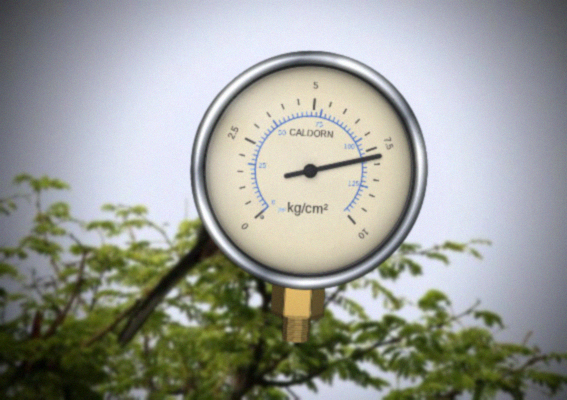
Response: 7.75 (kg/cm²)
